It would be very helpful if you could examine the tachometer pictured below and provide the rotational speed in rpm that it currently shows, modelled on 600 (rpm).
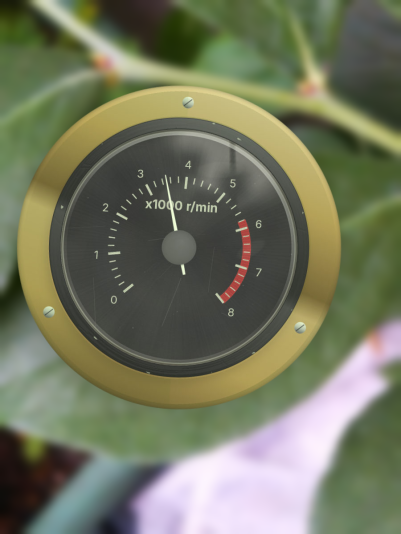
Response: 3500 (rpm)
